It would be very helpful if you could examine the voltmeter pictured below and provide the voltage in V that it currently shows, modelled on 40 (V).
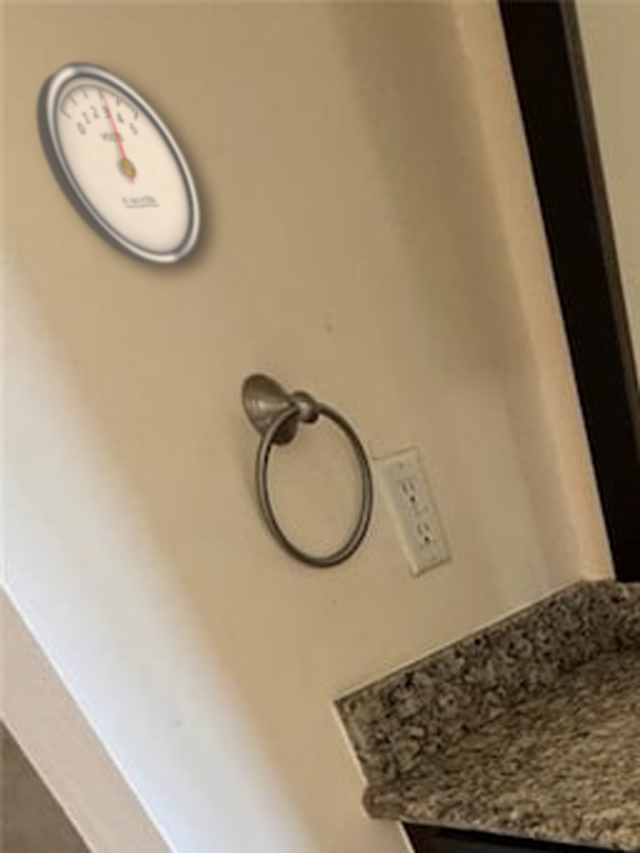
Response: 3 (V)
